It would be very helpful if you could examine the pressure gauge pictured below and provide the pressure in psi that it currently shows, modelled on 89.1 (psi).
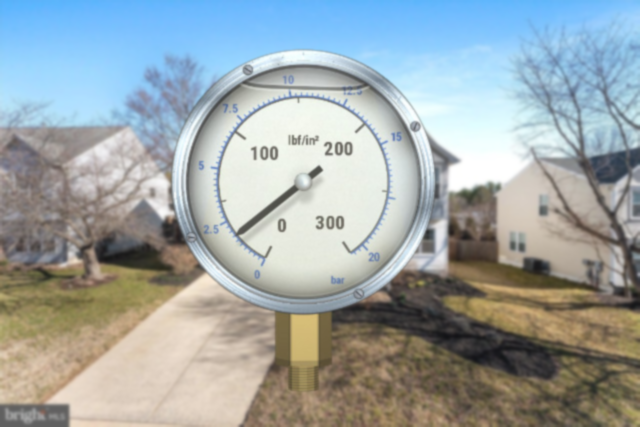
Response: 25 (psi)
